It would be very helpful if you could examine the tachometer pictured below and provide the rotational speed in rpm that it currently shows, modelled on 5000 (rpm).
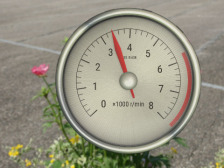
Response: 3400 (rpm)
